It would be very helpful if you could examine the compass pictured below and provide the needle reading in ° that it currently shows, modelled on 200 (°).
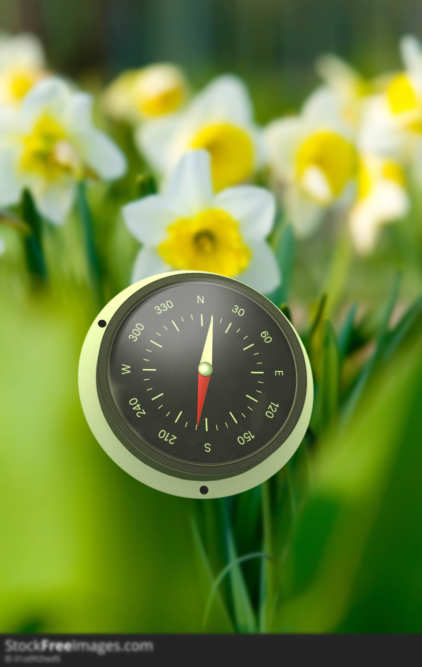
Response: 190 (°)
